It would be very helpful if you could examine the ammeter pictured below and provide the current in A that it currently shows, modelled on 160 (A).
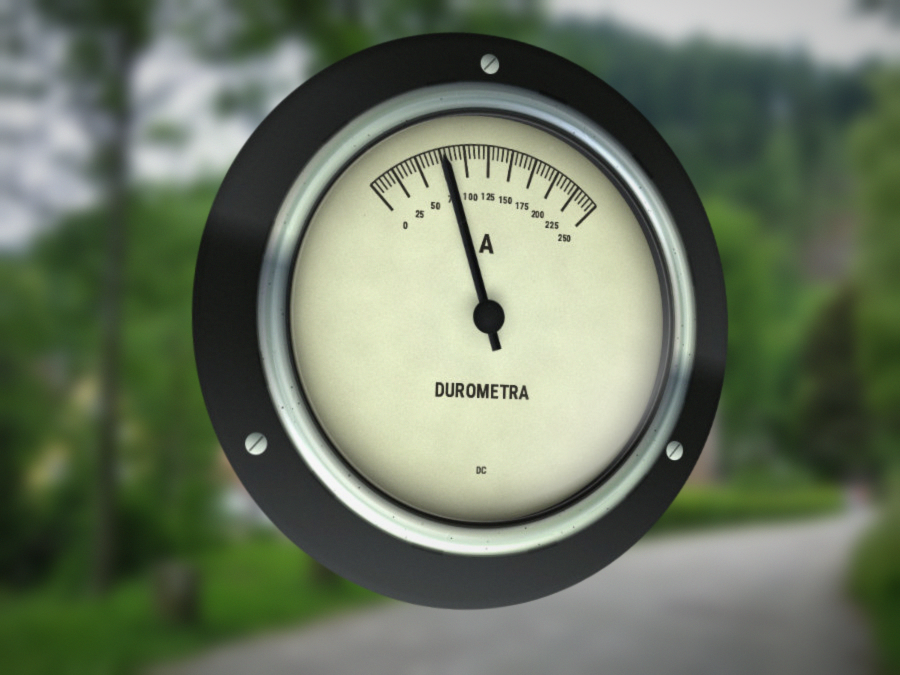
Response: 75 (A)
